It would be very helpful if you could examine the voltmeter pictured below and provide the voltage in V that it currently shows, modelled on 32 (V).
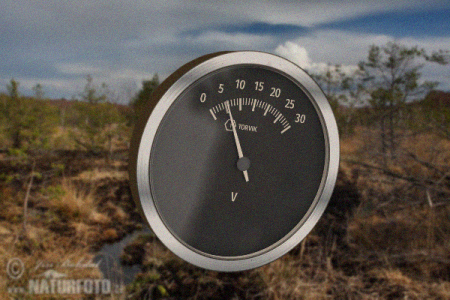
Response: 5 (V)
